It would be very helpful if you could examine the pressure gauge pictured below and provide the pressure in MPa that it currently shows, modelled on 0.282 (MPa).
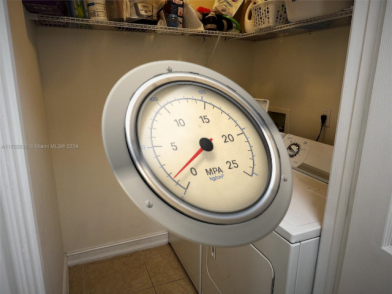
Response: 1.5 (MPa)
